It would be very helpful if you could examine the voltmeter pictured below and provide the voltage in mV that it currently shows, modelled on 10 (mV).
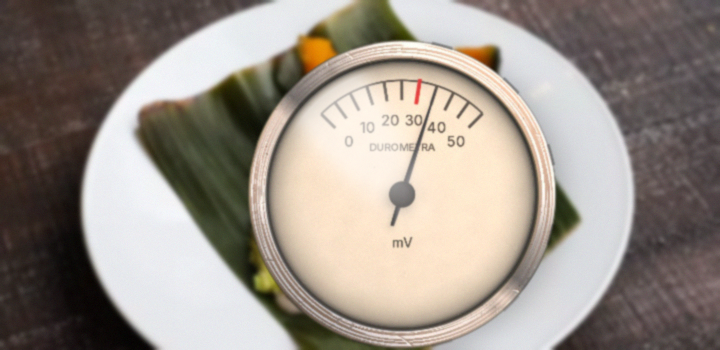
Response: 35 (mV)
